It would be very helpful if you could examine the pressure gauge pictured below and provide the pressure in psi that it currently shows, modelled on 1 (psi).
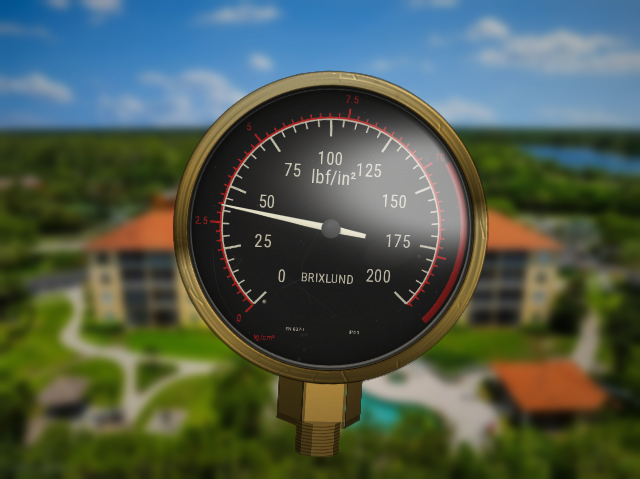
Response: 42.5 (psi)
